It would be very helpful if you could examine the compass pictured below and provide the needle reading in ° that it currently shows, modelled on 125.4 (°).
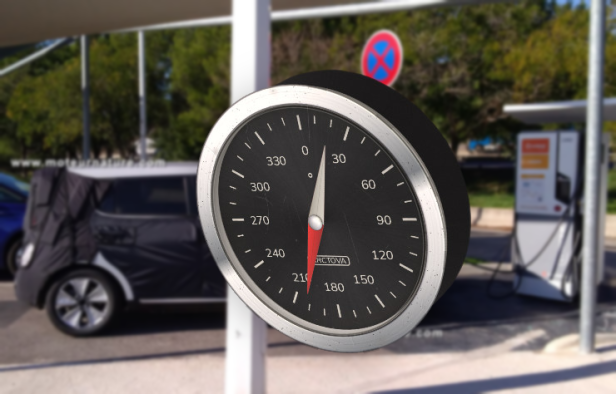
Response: 200 (°)
